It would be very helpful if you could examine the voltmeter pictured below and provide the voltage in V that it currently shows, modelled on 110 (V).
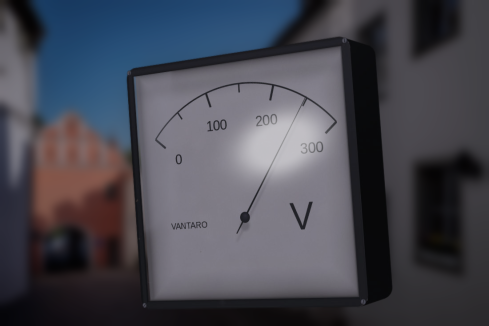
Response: 250 (V)
